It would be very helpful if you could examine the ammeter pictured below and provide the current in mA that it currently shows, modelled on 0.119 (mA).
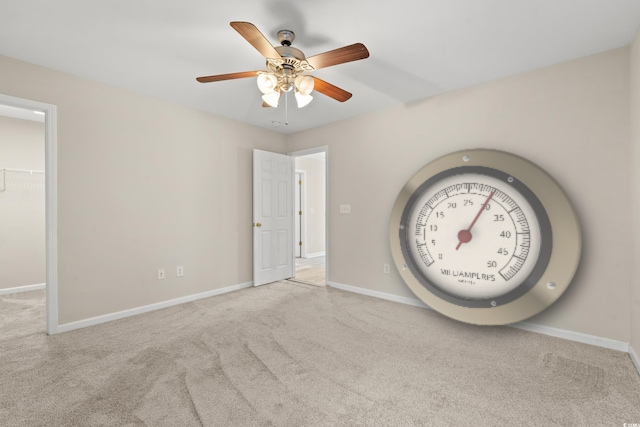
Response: 30 (mA)
